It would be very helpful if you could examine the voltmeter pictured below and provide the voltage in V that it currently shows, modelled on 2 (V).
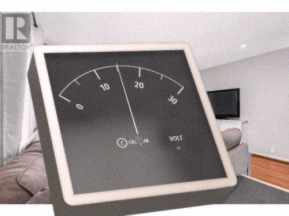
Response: 15 (V)
